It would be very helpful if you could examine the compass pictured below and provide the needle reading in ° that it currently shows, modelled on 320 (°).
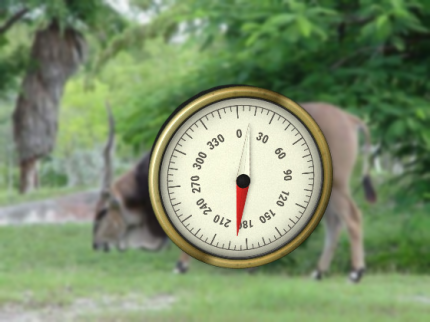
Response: 190 (°)
